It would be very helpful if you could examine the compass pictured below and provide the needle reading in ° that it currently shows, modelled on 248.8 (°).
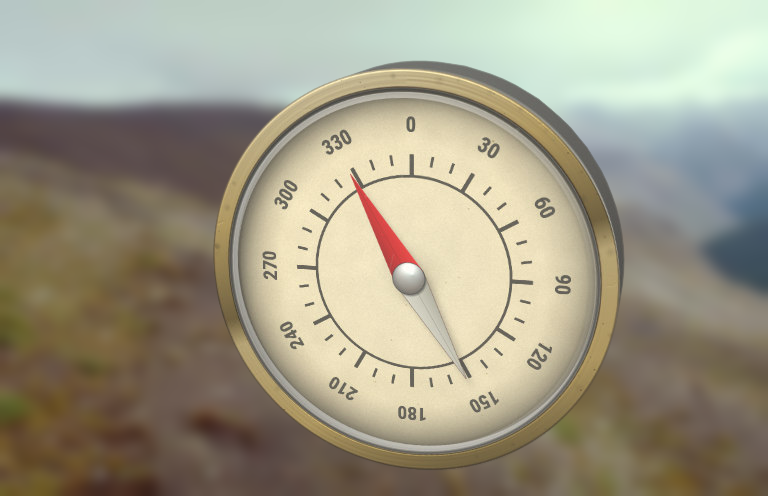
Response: 330 (°)
